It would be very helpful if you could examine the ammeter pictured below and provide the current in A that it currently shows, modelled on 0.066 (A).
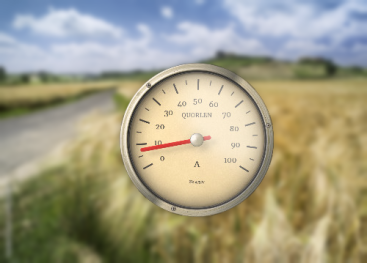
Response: 7.5 (A)
